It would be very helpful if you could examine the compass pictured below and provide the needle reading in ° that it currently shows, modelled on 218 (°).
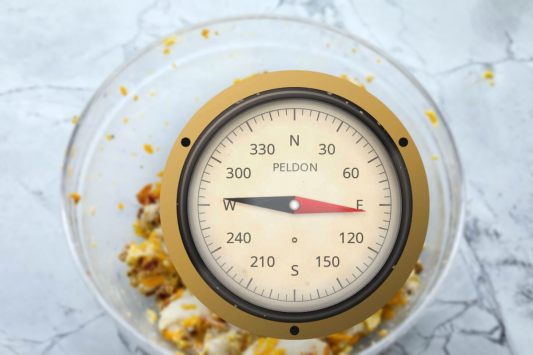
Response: 95 (°)
